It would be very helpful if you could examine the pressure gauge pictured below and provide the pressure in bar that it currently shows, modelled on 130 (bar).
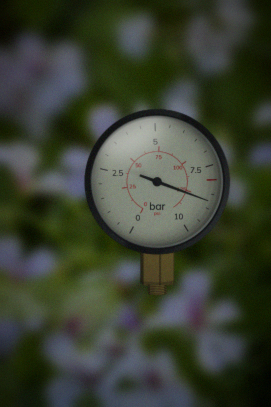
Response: 8.75 (bar)
